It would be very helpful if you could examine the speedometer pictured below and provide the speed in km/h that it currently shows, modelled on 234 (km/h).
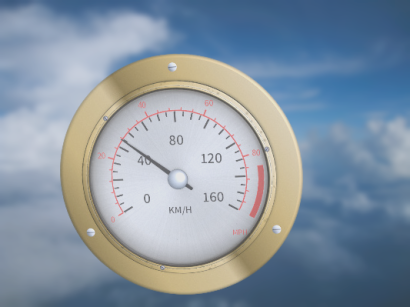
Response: 45 (km/h)
